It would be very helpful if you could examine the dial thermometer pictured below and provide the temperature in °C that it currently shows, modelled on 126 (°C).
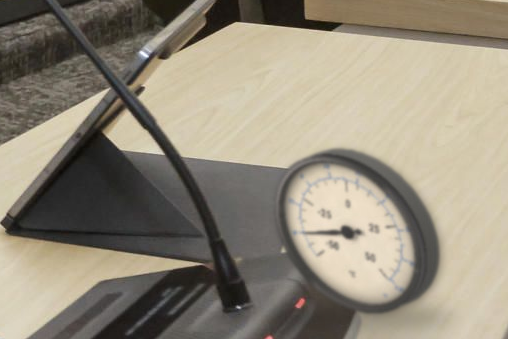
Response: -40 (°C)
